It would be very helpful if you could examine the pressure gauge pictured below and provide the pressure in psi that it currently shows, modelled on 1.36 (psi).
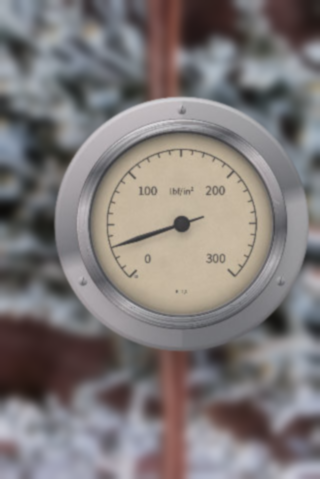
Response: 30 (psi)
